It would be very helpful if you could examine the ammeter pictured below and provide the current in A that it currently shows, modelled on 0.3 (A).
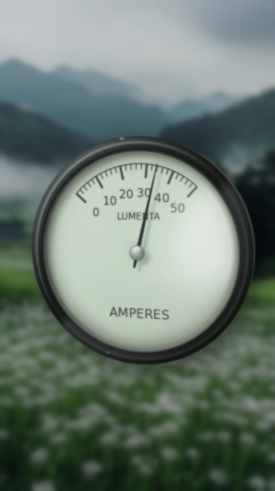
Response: 34 (A)
